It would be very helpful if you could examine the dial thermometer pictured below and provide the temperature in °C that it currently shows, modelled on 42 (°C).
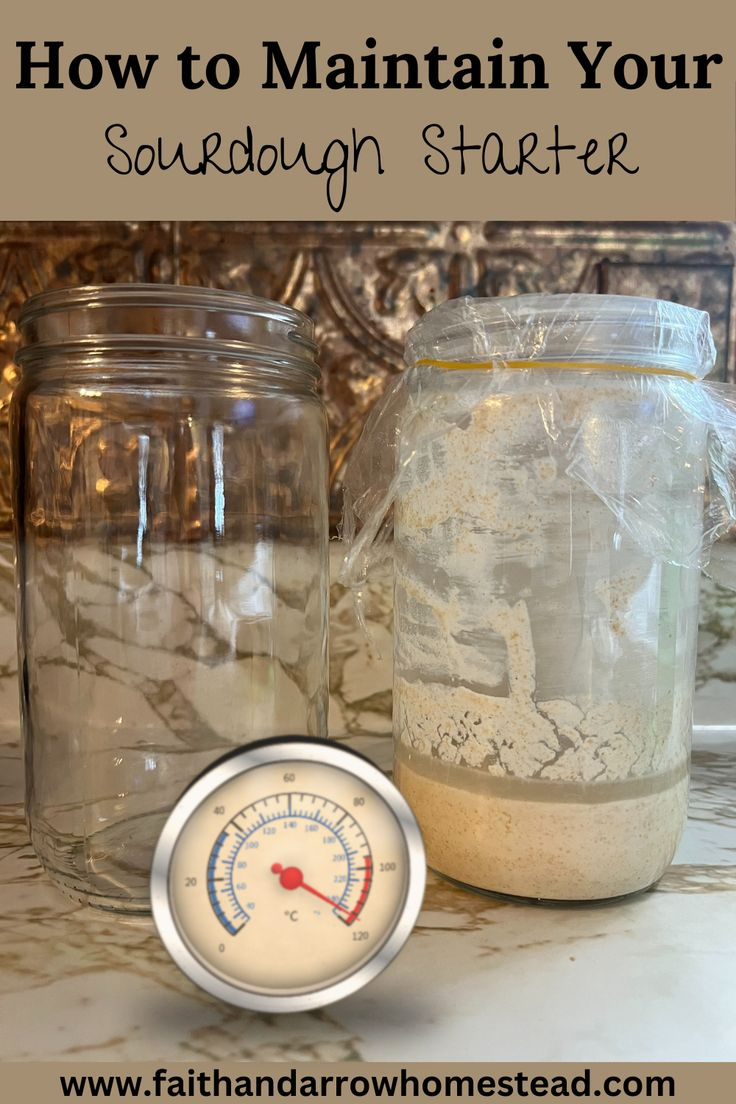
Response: 116 (°C)
